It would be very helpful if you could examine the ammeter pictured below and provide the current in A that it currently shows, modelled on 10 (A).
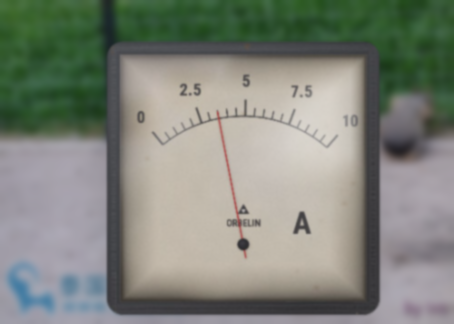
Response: 3.5 (A)
